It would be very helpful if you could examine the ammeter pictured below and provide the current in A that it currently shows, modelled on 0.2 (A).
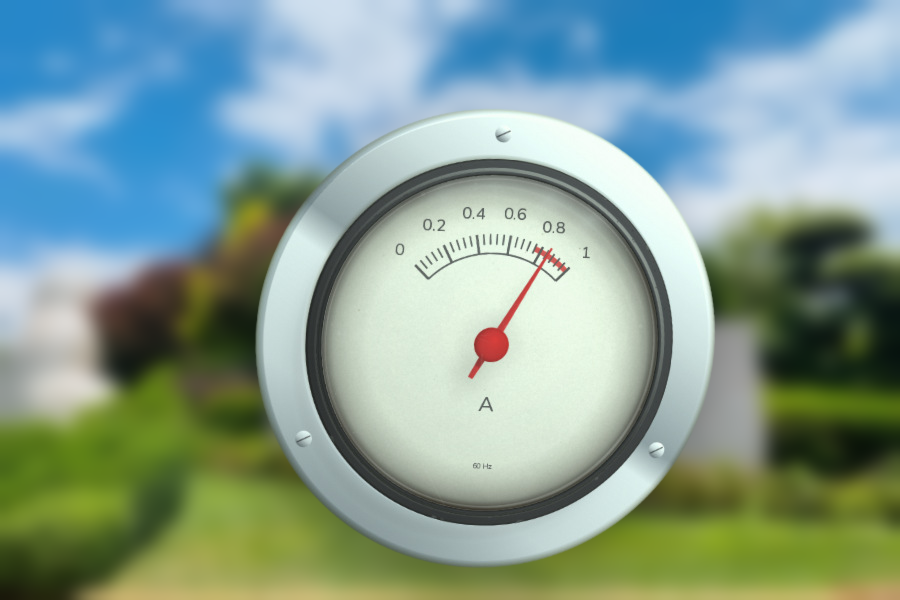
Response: 0.84 (A)
